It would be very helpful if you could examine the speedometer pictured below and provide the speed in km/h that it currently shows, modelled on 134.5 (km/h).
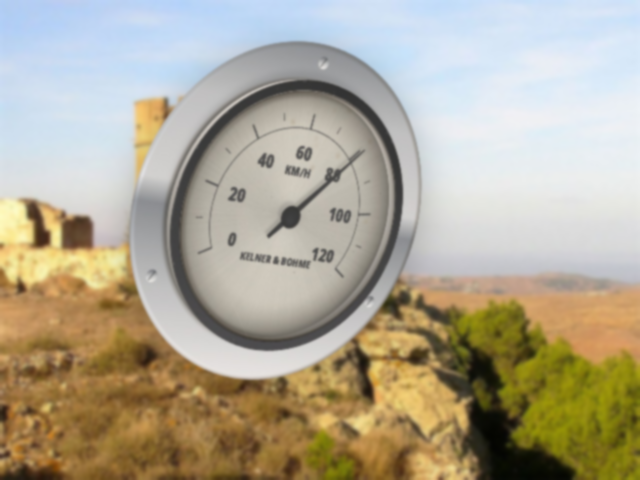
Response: 80 (km/h)
